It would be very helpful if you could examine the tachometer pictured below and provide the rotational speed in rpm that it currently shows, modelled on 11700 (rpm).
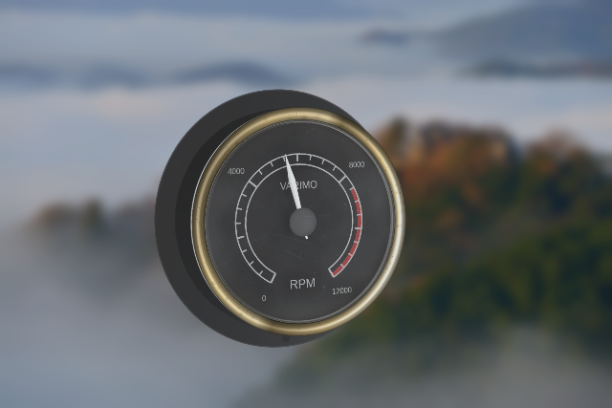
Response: 5500 (rpm)
